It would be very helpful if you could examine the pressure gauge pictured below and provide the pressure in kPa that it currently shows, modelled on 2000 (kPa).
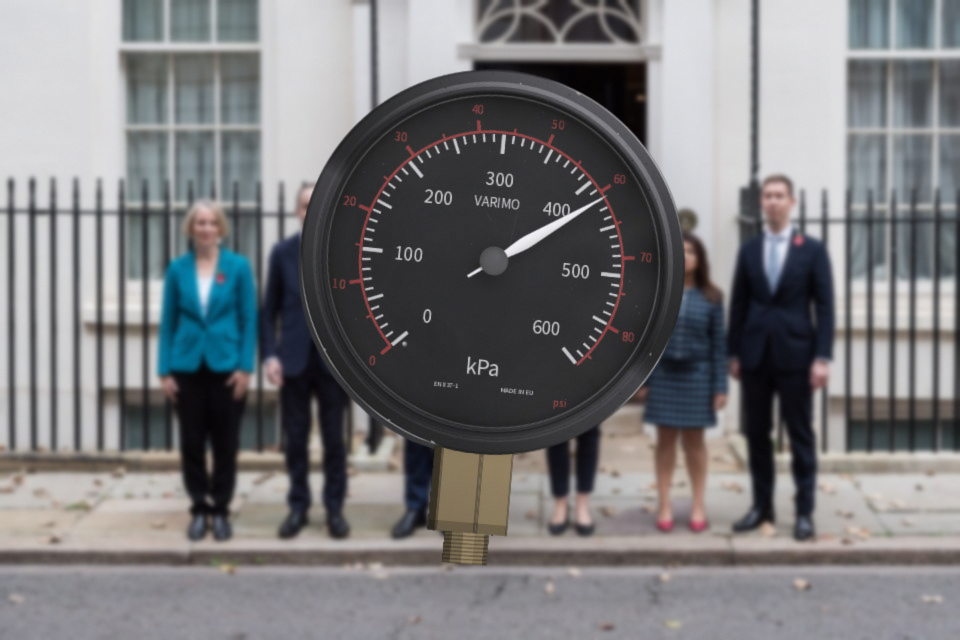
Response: 420 (kPa)
